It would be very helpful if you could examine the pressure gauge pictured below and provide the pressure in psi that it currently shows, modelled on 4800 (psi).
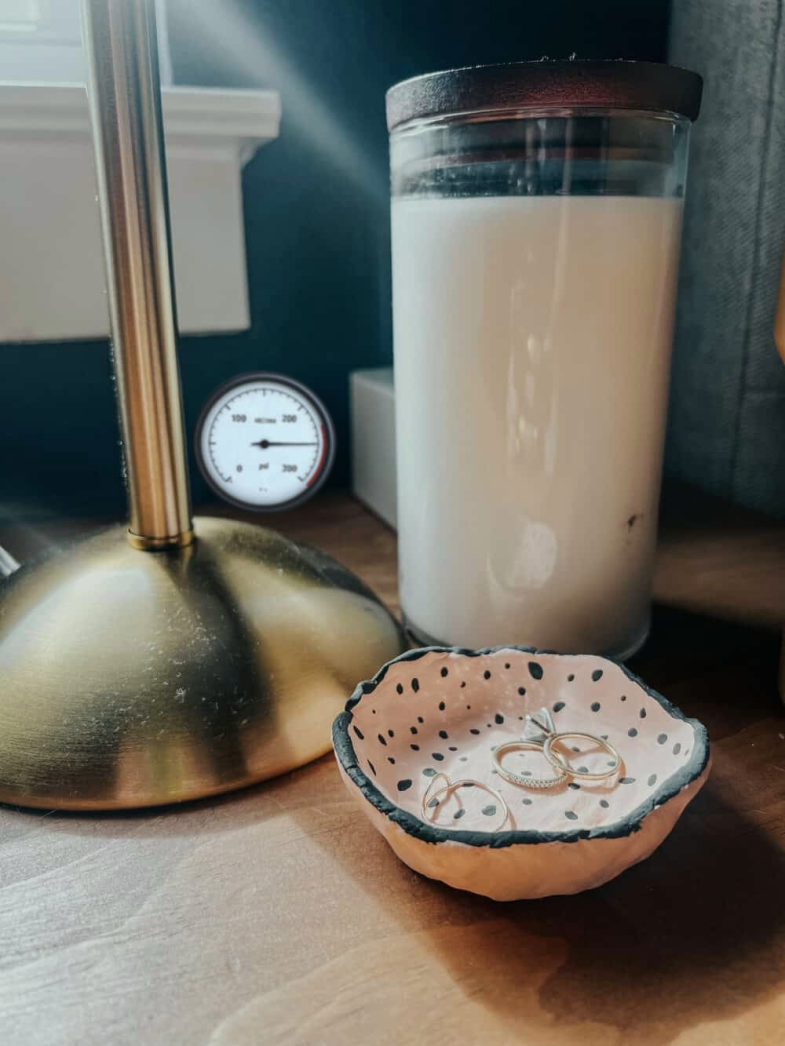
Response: 250 (psi)
